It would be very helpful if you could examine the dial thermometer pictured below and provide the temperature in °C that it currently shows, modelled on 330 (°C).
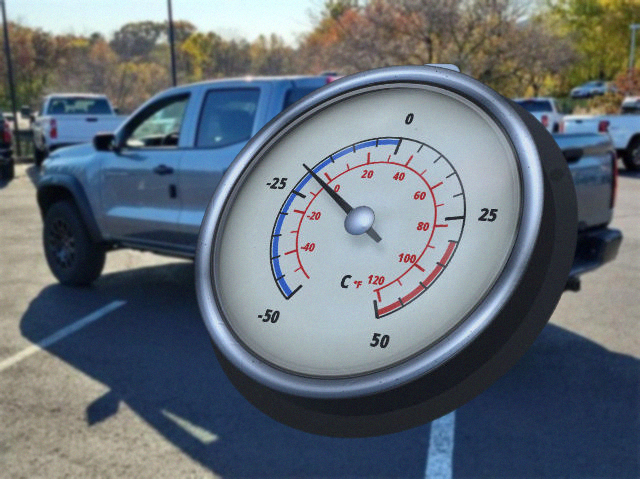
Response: -20 (°C)
